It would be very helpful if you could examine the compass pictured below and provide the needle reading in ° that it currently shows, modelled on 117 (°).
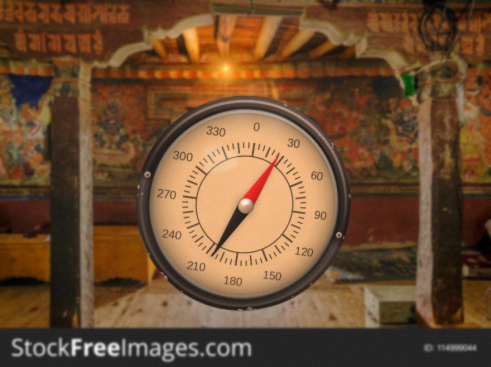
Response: 25 (°)
